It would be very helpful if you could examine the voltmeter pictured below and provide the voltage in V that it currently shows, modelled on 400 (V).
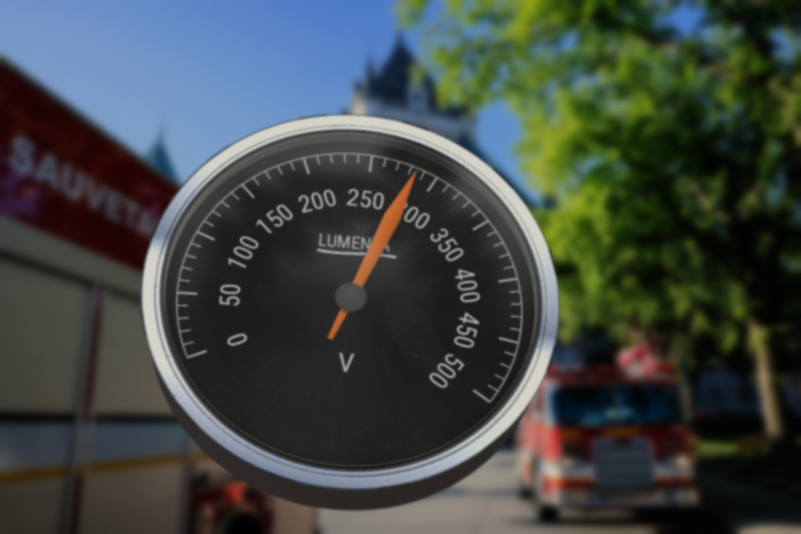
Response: 285 (V)
